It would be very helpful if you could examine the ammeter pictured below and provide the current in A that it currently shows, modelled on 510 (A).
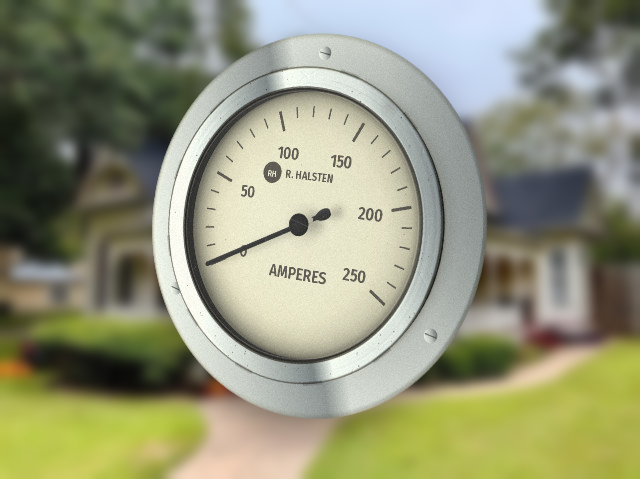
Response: 0 (A)
